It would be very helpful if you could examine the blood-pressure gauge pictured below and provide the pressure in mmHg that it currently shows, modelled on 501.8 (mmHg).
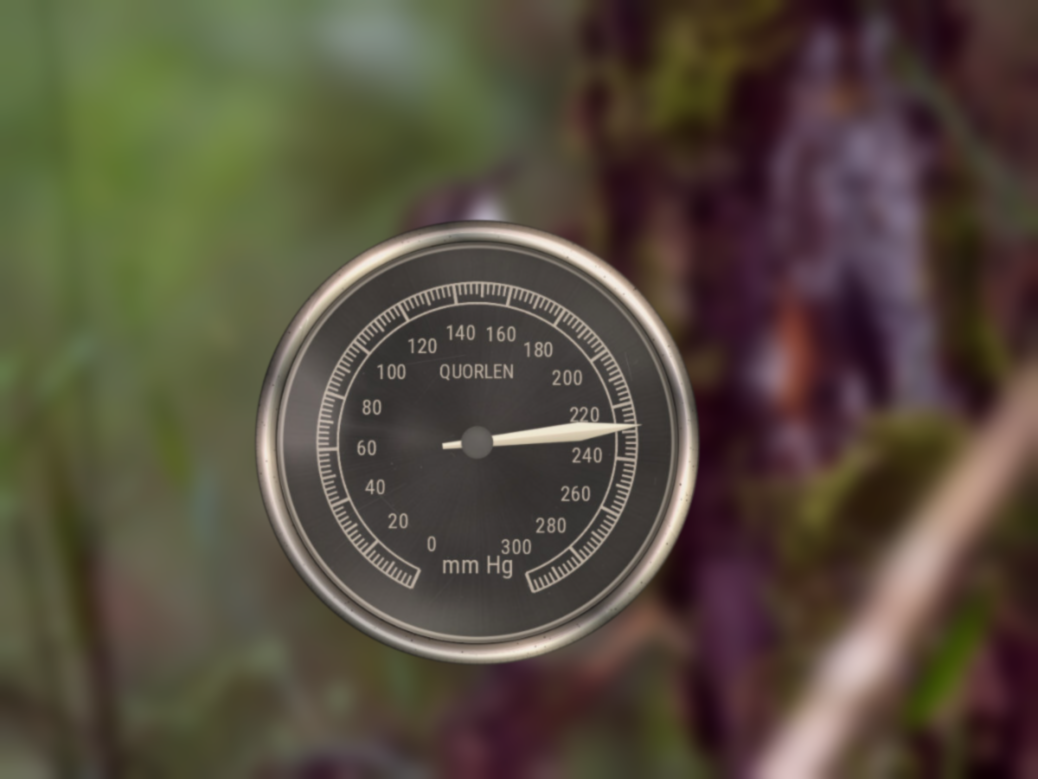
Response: 228 (mmHg)
